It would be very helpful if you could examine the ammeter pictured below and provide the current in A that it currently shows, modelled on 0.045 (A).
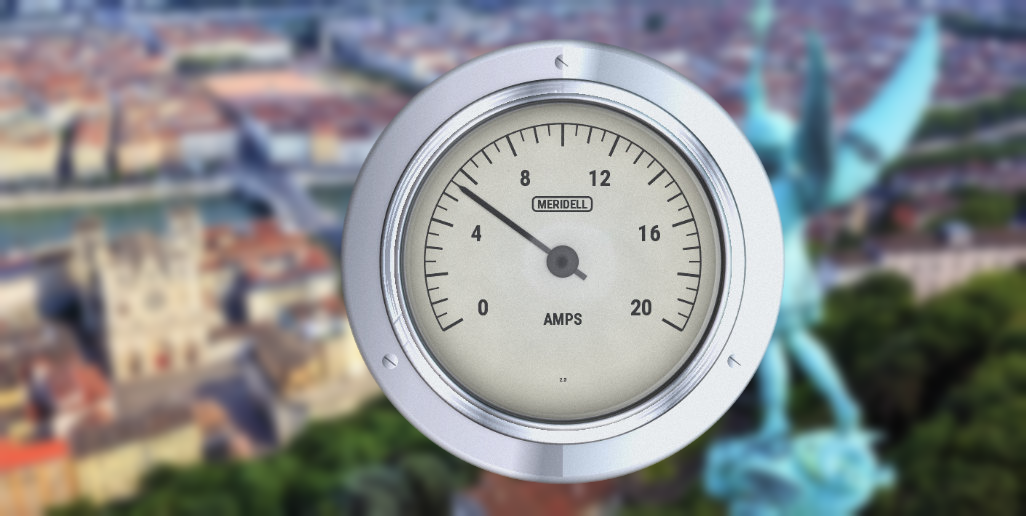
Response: 5.5 (A)
